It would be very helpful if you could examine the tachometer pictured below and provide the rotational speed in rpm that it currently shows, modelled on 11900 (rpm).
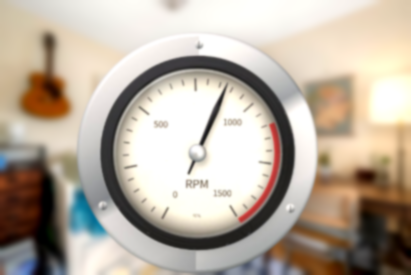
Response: 875 (rpm)
